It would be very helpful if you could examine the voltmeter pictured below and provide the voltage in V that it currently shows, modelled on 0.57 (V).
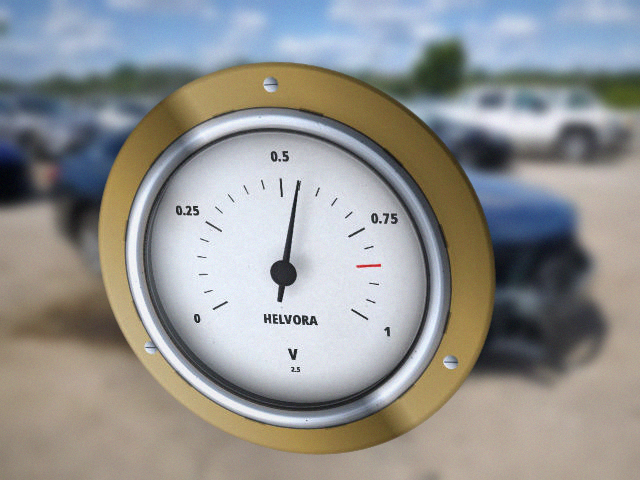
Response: 0.55 (V)
